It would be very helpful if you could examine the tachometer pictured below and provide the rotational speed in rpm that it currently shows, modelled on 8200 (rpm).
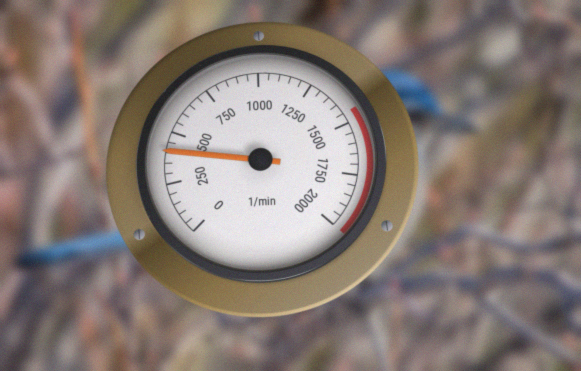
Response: 400 (rpm)
